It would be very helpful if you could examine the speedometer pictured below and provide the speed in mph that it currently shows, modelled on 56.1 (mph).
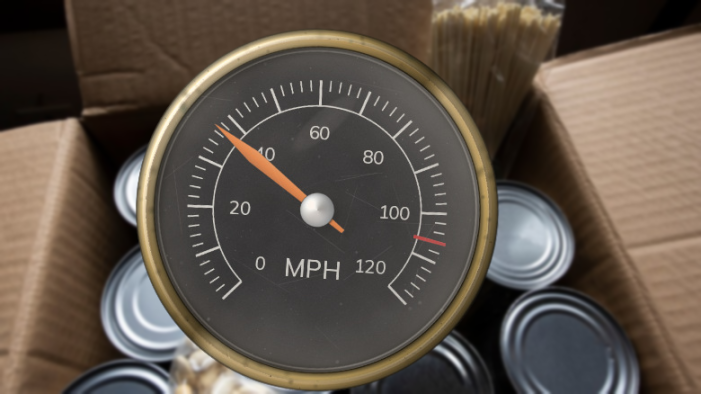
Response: 37 (mph)
